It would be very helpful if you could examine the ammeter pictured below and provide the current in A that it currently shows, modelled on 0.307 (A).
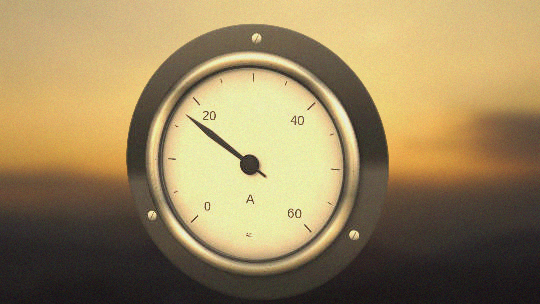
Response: 17.5 (A)
